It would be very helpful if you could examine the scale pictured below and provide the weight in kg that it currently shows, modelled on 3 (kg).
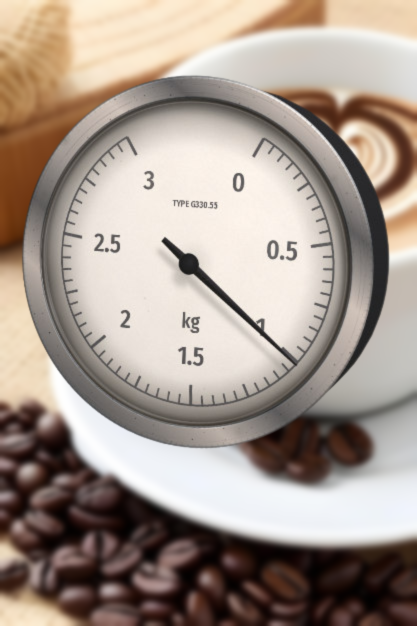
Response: 1 (kg)
